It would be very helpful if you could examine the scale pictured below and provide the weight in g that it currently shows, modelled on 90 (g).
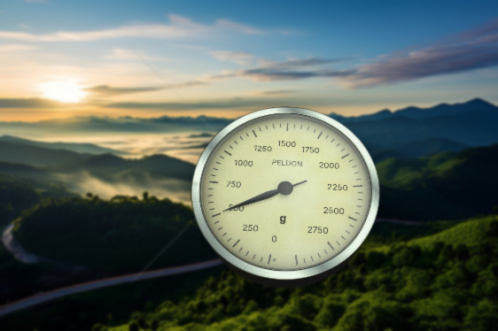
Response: 500 (g)
